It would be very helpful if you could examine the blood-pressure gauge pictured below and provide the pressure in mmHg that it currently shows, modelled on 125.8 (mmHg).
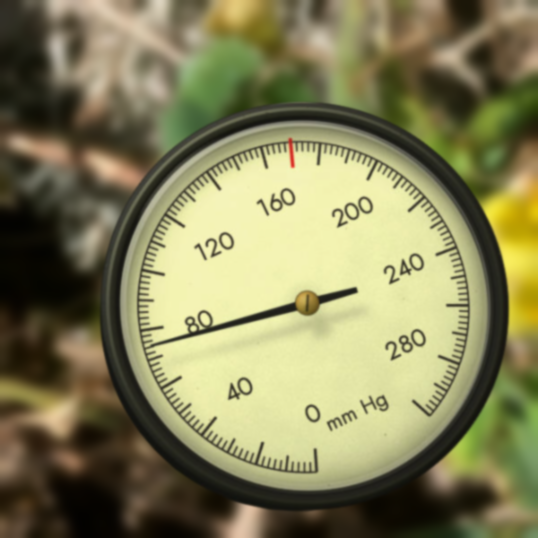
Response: 74 (mmHg)
